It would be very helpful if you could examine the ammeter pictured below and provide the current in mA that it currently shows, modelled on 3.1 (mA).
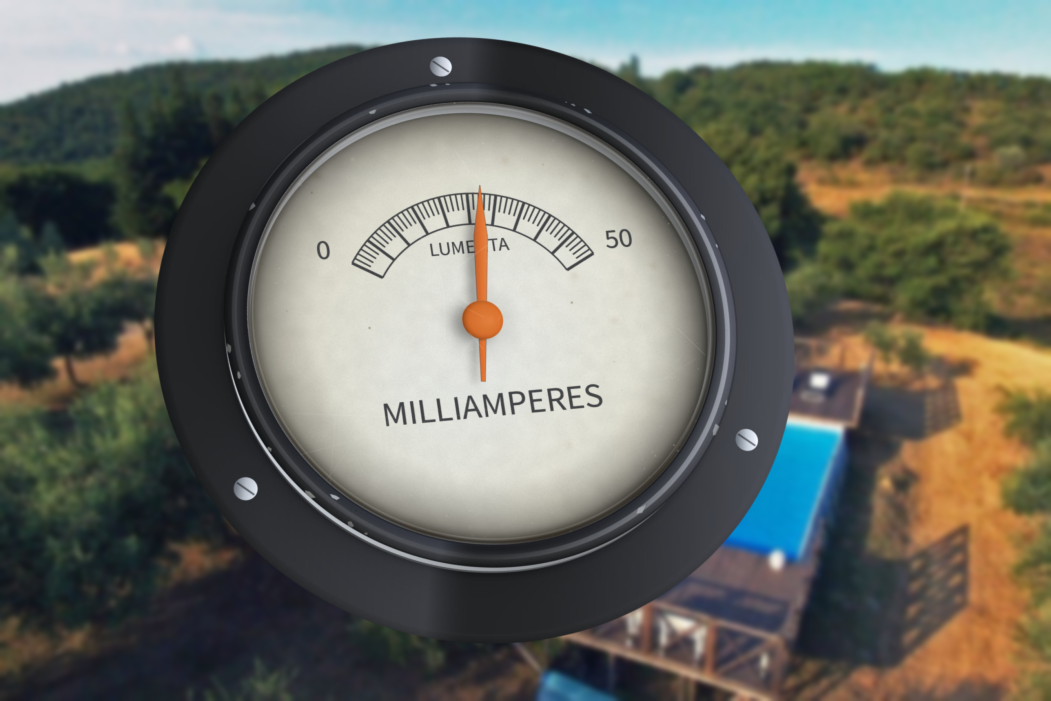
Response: 27 (mA)
